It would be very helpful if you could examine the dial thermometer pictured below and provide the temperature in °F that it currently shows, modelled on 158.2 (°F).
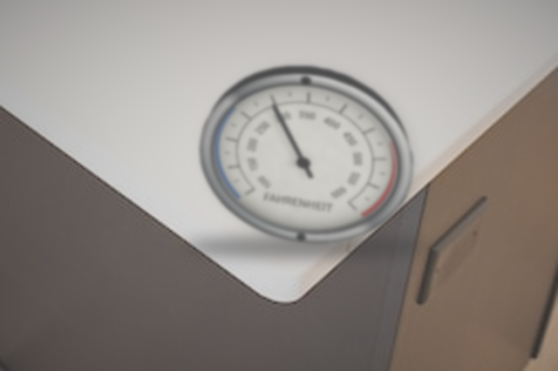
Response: 300 (°F)
